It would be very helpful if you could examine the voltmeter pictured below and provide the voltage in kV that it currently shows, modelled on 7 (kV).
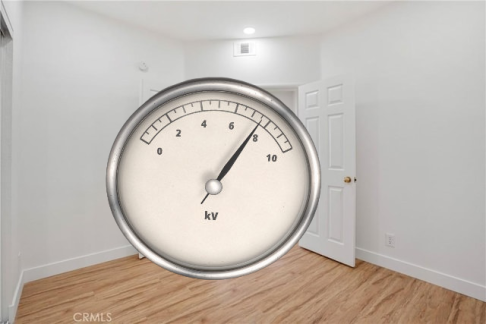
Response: 7.5 (kV)
